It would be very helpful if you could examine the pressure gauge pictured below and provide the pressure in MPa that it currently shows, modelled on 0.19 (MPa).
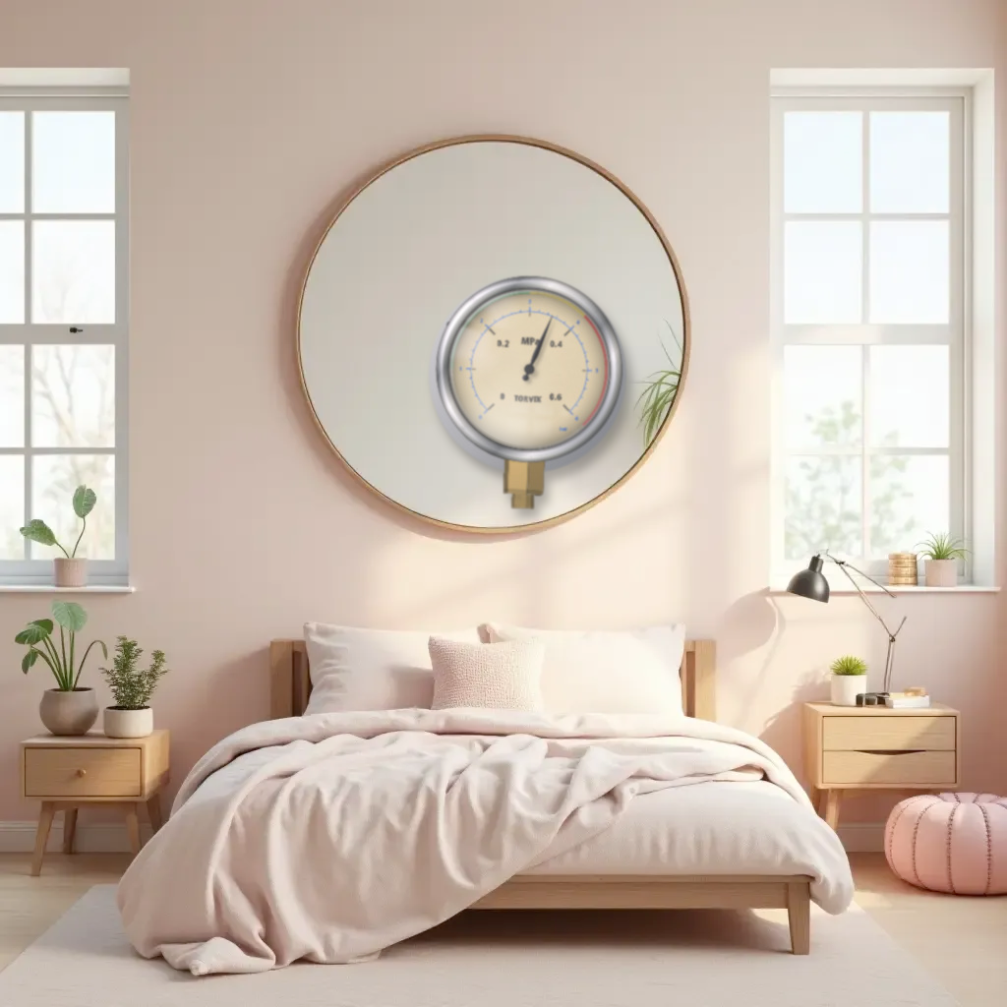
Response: 0.35 (MPa)
